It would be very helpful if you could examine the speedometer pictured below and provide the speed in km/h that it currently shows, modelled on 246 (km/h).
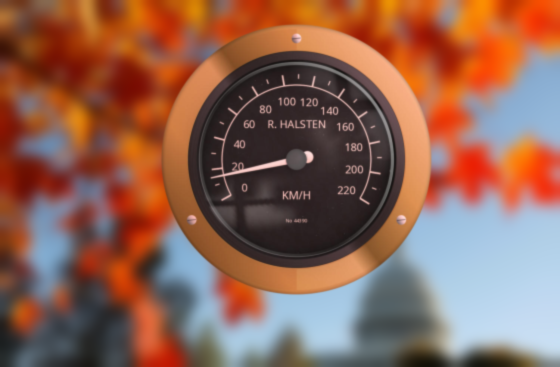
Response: 15 (km/h)
